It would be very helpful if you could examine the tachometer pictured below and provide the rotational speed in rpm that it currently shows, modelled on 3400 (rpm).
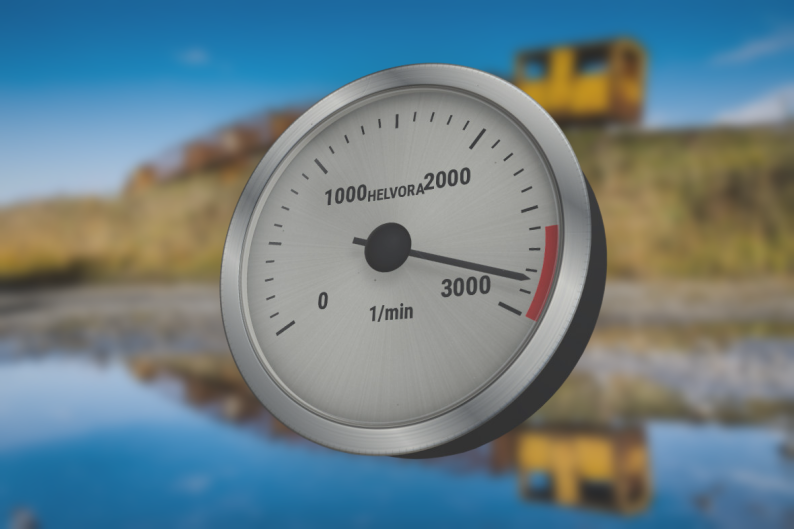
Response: 2850 (rpm)
